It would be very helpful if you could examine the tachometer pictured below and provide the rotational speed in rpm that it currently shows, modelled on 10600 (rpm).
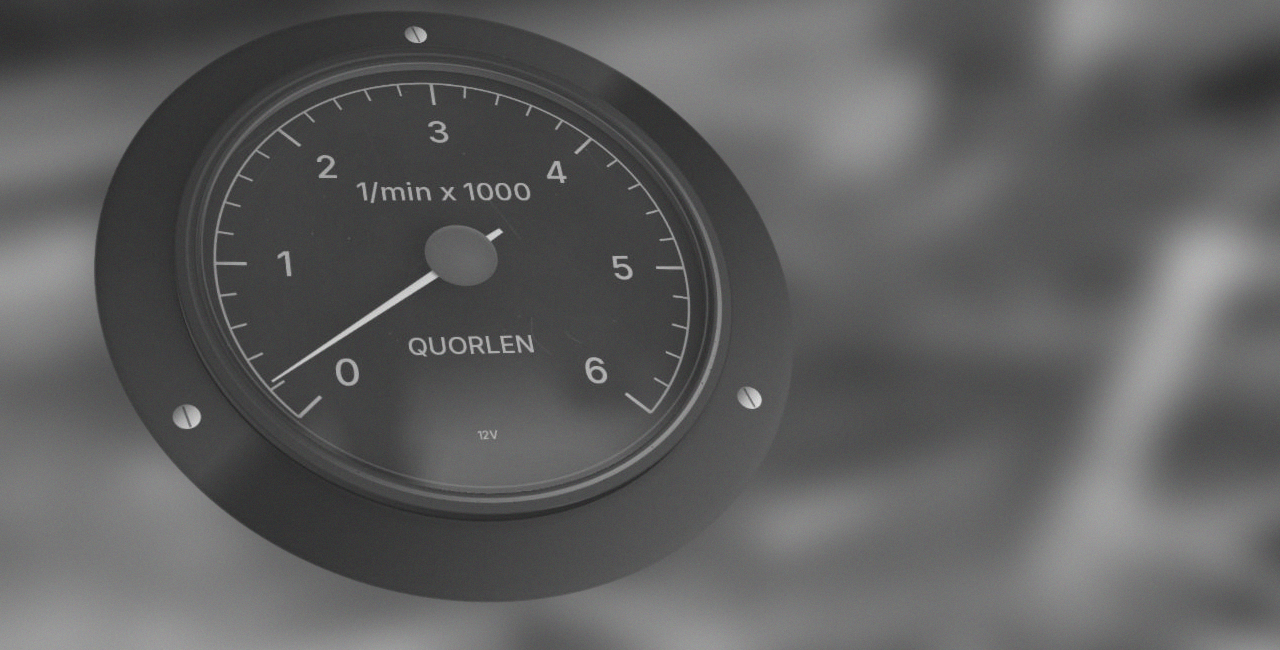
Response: 200 (rpm)
